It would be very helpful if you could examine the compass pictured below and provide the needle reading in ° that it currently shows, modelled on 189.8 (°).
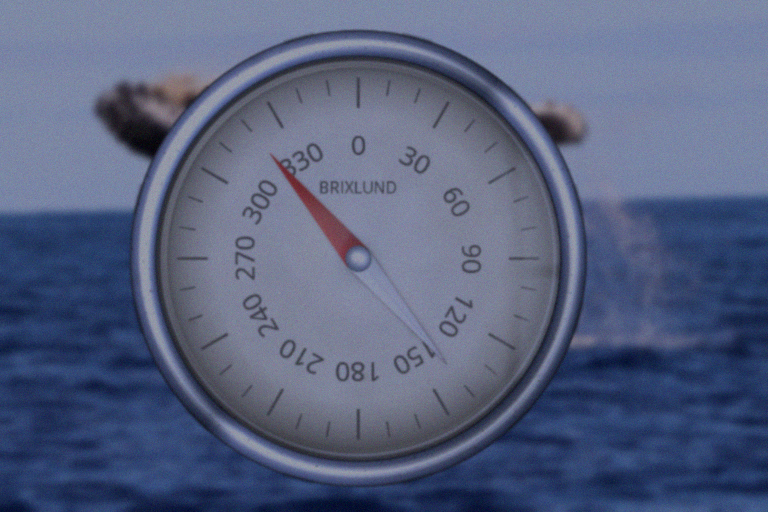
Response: 320 (°)
